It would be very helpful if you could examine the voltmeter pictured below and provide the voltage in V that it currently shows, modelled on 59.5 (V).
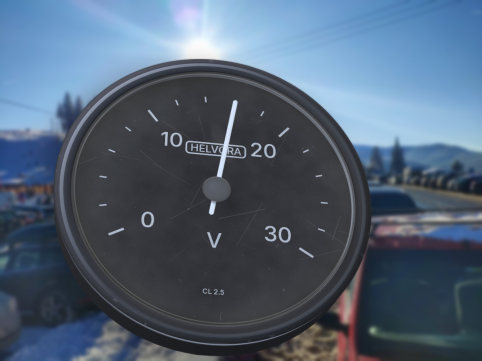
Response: 16 (V)
